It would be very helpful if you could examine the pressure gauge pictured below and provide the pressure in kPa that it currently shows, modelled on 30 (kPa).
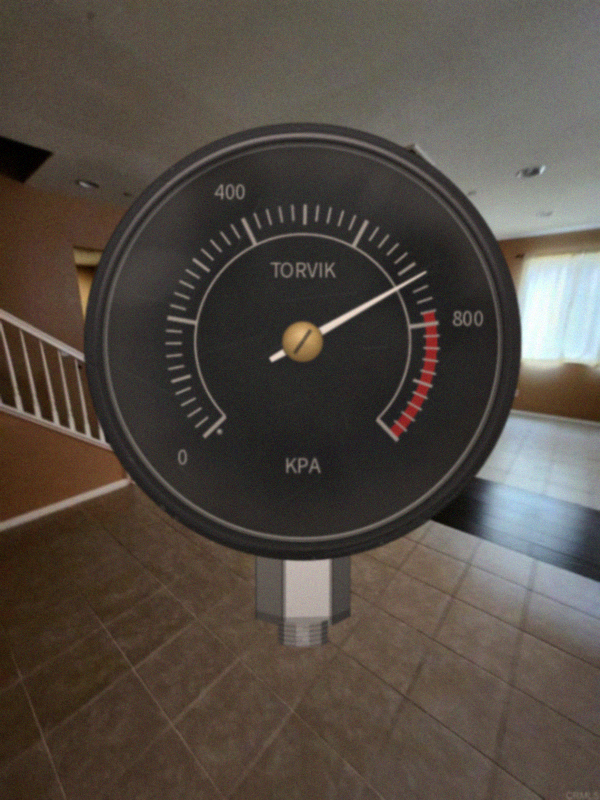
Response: 720 (kPa)
